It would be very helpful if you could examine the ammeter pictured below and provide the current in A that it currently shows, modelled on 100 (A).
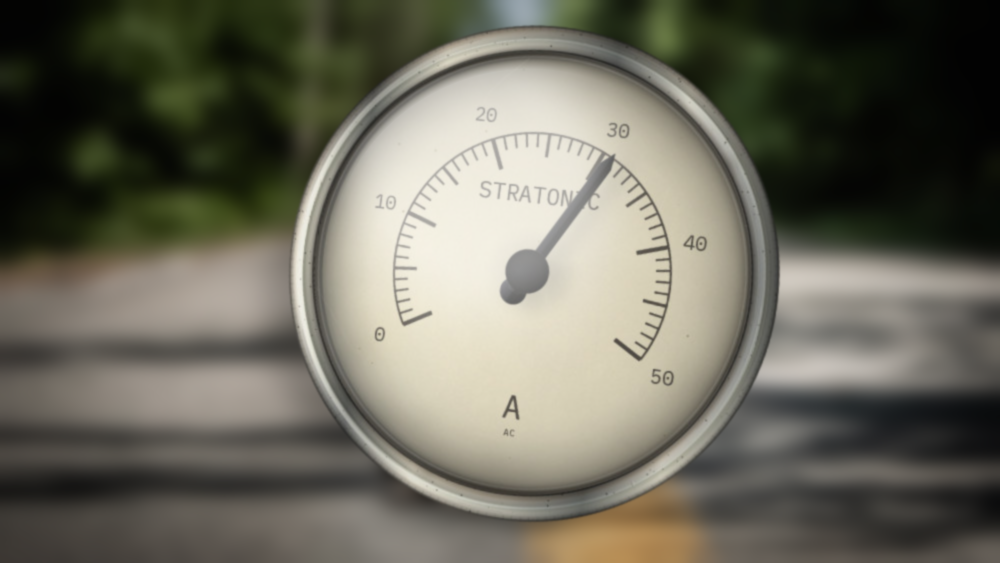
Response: 31 (A)
